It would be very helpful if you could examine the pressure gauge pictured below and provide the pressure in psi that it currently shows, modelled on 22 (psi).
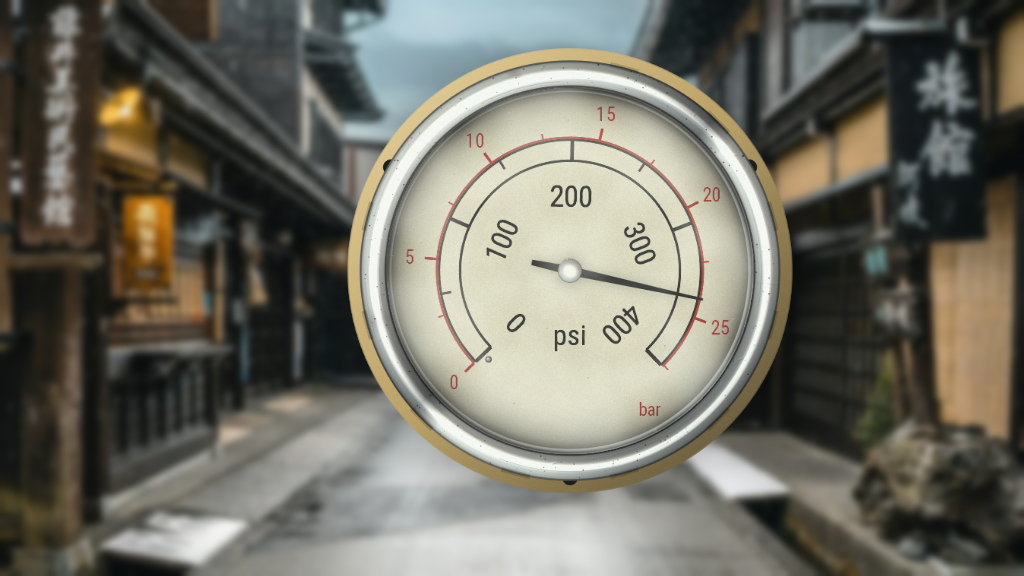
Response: 350 (psi)
